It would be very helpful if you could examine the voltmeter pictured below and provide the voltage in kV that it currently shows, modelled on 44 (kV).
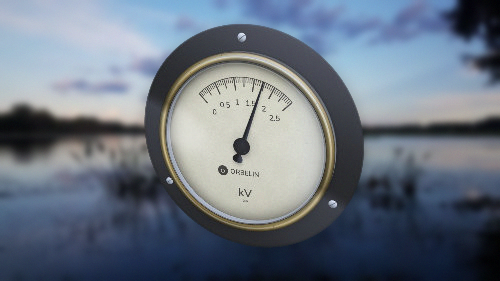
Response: 1.75 (kV)
